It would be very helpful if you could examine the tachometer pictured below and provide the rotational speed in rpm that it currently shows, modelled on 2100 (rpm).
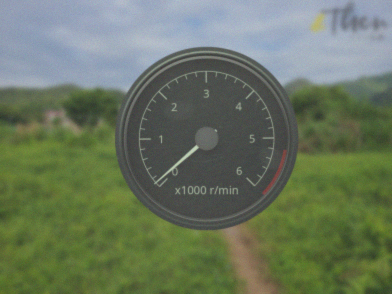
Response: 100 (rpm)
